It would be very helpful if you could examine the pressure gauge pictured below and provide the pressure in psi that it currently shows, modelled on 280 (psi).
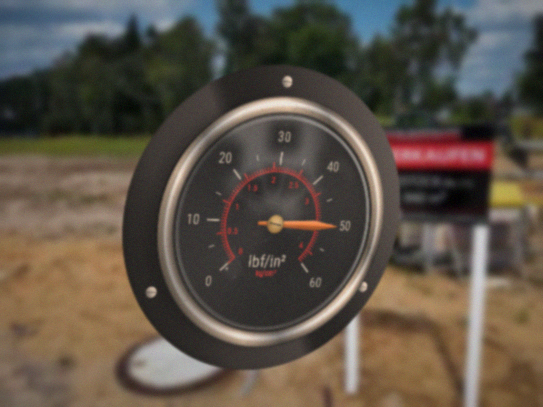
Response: 50 (psi)
